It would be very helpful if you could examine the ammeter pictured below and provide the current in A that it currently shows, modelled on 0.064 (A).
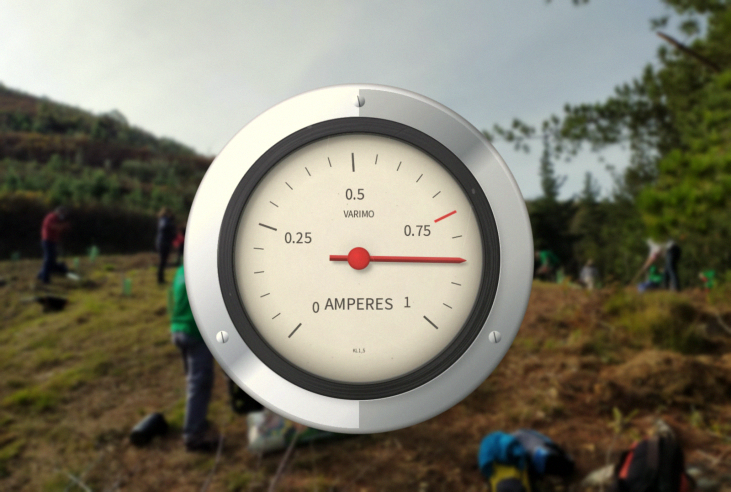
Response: 0.85 (A)
